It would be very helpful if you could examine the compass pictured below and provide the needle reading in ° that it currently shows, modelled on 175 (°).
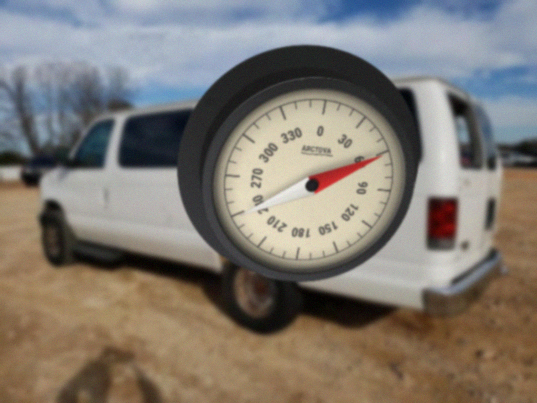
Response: 60 (°)
